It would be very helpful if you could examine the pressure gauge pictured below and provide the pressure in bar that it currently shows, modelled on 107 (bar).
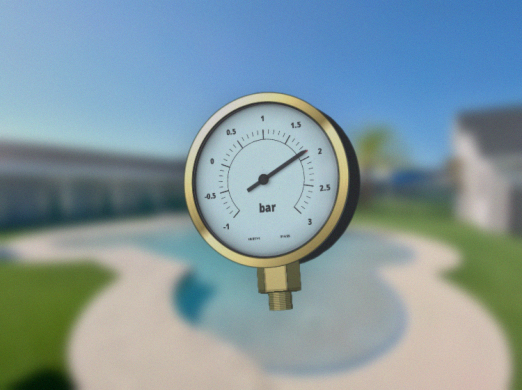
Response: 1.9 (bar)
